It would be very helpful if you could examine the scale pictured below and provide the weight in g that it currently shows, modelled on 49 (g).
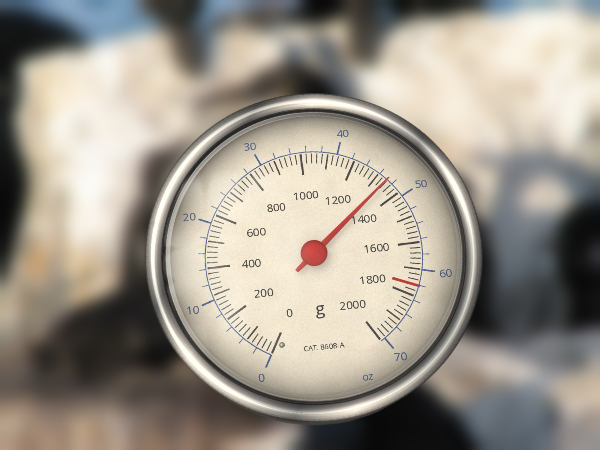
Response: 1340 (g)
